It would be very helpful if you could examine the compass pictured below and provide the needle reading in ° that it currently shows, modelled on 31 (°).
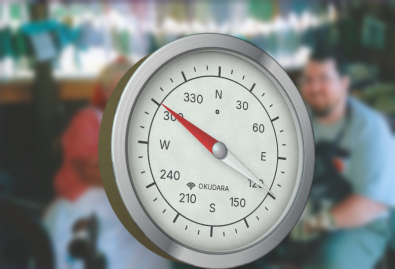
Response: 300 (°)
